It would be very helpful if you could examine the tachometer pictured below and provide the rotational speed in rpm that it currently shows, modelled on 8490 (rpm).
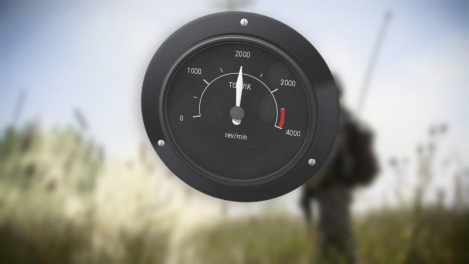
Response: 2000 (rpm)
